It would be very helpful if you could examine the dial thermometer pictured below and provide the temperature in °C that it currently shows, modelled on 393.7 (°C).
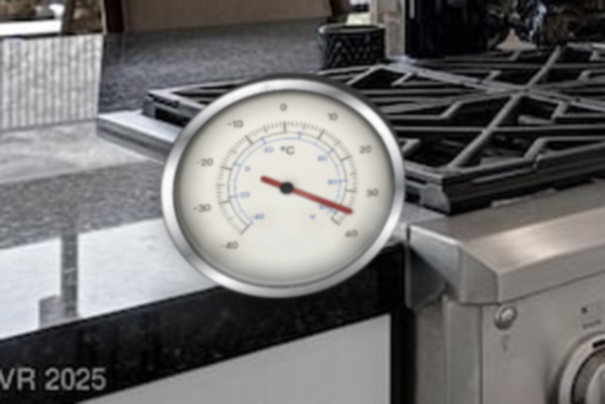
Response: 35 (°C)
